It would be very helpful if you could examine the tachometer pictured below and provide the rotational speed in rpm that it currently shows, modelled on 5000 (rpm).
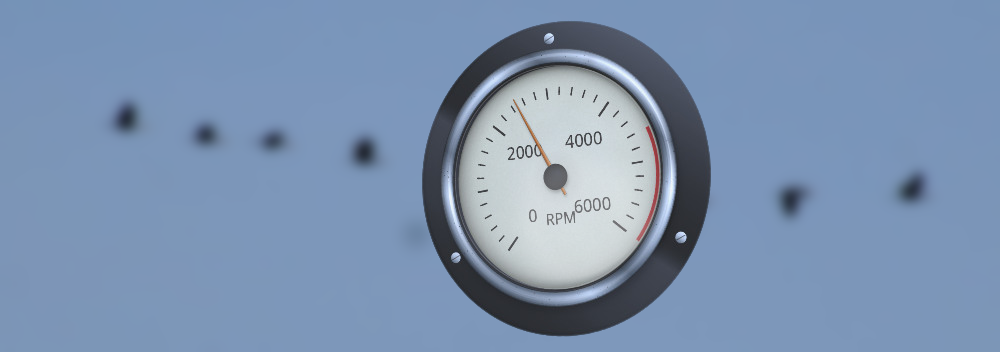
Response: 2500 (rpm)
